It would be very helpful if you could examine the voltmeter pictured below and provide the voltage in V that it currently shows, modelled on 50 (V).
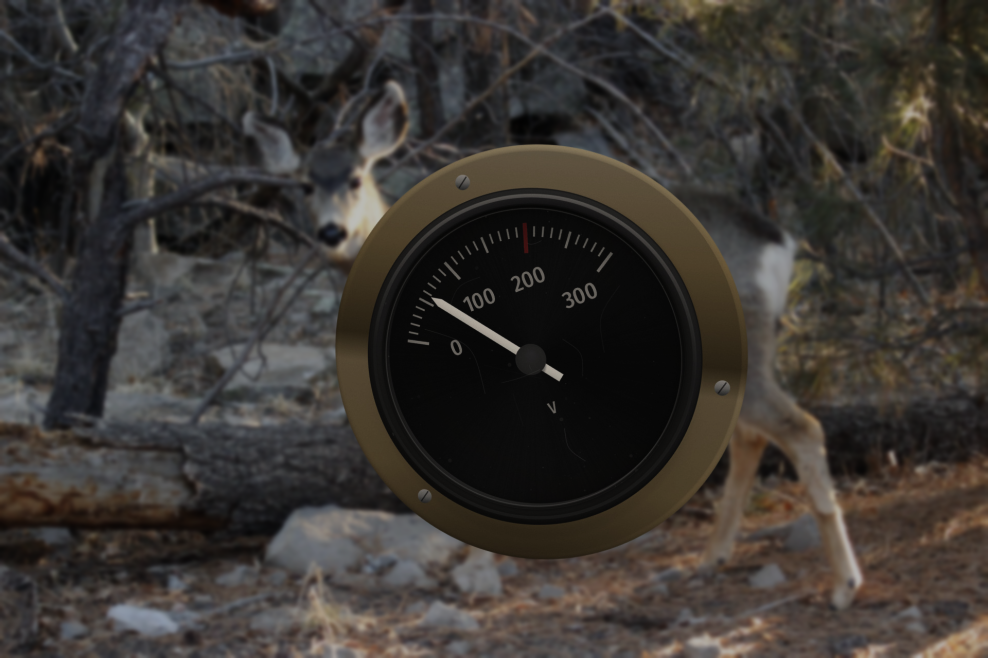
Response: 60 (V)
